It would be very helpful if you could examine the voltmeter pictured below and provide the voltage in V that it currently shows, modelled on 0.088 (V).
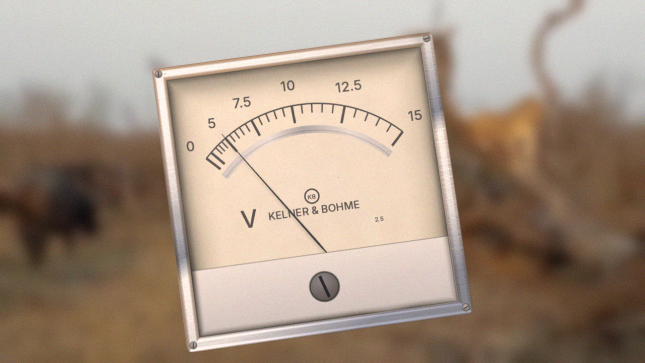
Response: 5 (V)
